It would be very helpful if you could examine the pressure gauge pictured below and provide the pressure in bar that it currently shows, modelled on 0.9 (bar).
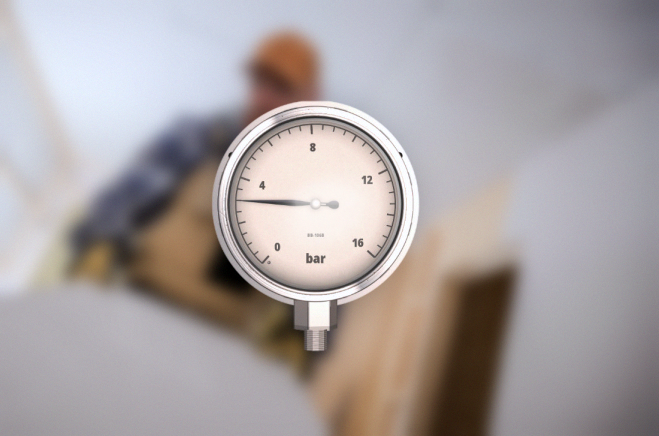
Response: 3 (bar)
